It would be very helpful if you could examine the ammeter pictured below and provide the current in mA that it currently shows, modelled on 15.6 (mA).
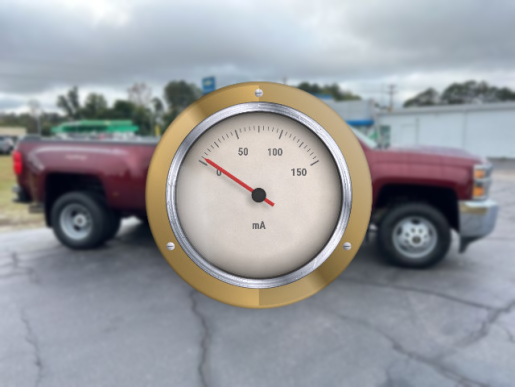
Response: 5 (mA)
